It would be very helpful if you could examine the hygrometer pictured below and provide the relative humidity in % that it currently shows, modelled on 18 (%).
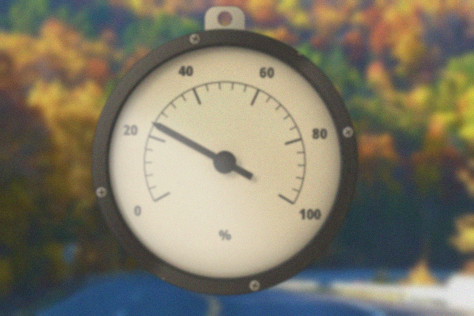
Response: 24 (%)
